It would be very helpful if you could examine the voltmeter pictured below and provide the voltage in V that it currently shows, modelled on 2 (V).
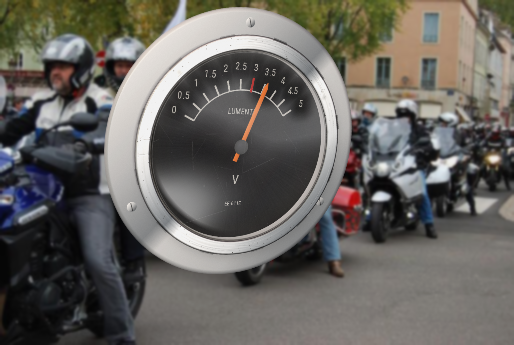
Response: 3.5 (V)
